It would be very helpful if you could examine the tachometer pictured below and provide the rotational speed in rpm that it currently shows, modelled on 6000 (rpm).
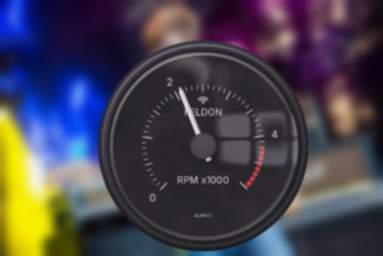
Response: 2100 (rpm)
